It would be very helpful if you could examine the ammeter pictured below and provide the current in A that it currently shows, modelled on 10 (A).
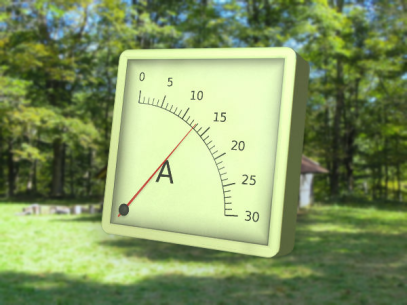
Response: 13 (A)
